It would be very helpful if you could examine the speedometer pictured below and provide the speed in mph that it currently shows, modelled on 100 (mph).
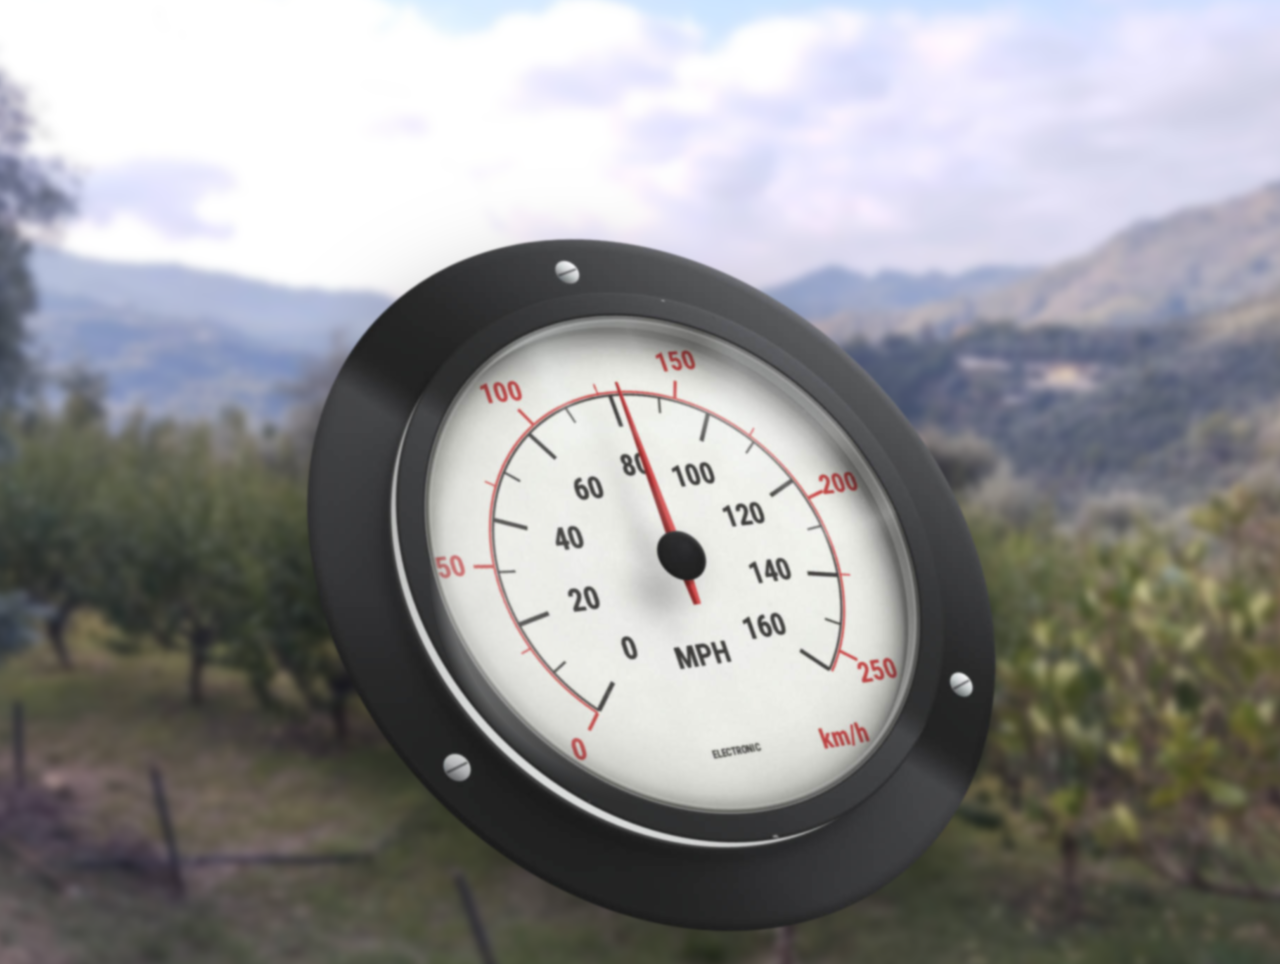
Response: 80 (mph)
